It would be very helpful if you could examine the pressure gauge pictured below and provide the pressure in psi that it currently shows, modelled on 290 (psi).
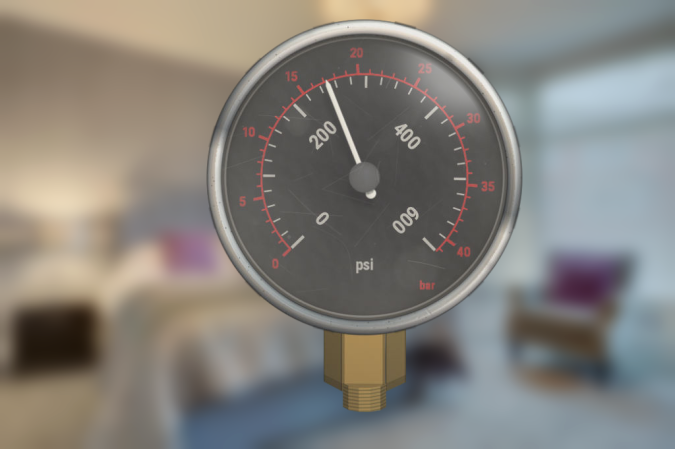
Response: 250 (psi)
